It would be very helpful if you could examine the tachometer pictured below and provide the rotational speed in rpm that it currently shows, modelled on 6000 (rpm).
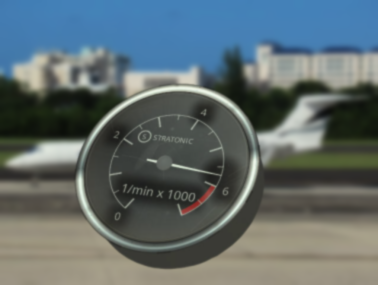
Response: 5750 (rpm)
